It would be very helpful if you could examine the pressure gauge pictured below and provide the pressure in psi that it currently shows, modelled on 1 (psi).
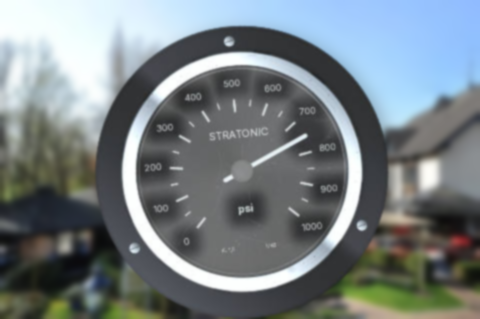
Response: 750 (psi)
